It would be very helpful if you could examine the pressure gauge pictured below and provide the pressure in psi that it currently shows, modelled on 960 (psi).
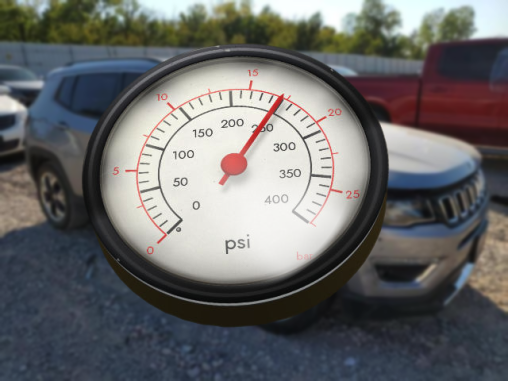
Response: 250 (psi)
